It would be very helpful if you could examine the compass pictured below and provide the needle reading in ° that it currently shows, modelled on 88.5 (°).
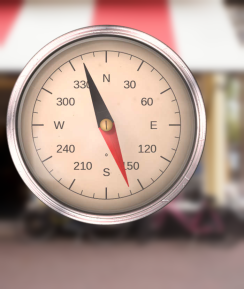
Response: 160 (°)
